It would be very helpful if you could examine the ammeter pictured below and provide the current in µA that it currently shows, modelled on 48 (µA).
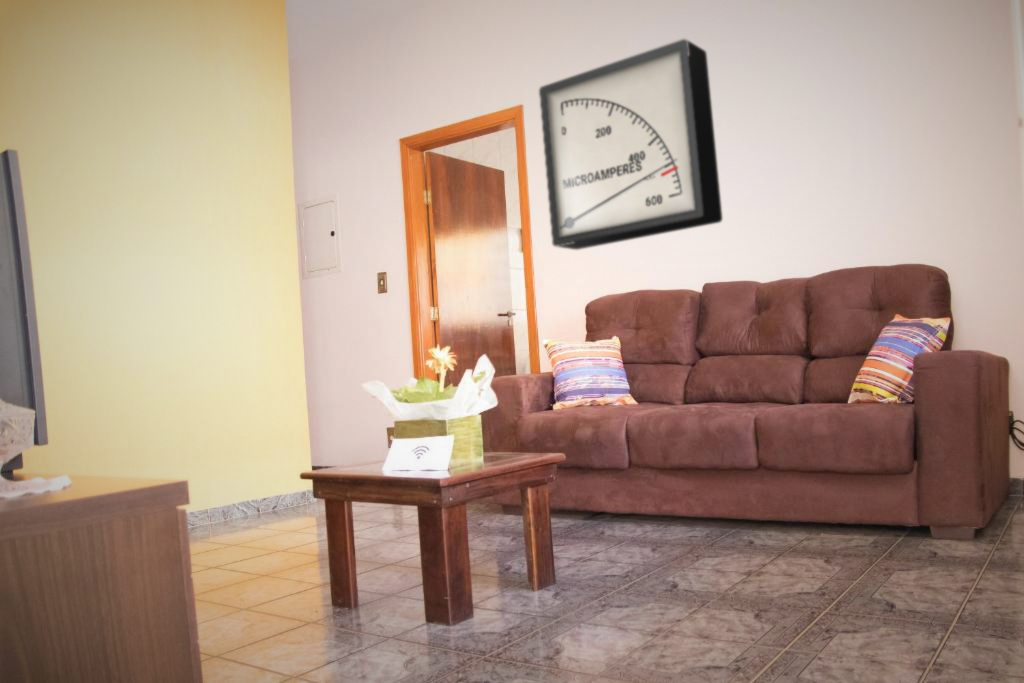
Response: 500 (µA)
